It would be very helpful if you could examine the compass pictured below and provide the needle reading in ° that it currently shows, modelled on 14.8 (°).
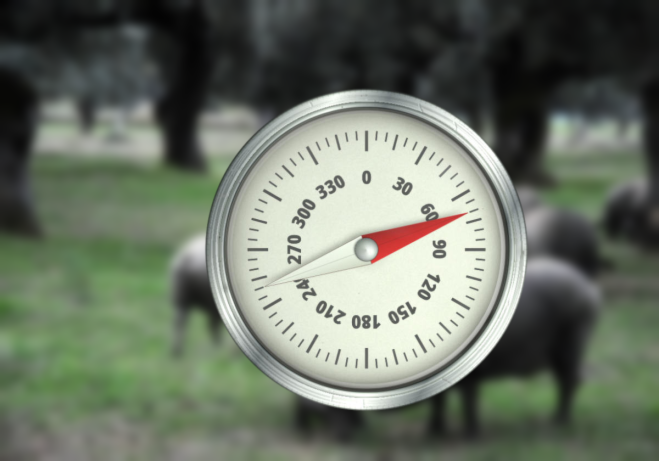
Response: 70 (°)
